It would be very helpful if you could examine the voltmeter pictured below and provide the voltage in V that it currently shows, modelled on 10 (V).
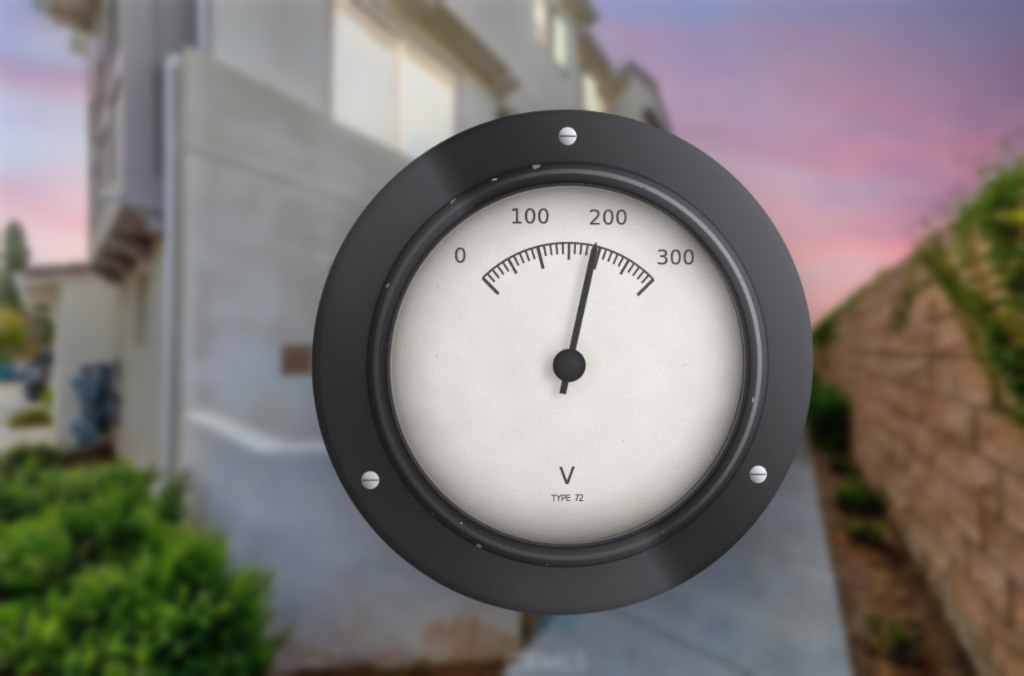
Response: 190 (V)
